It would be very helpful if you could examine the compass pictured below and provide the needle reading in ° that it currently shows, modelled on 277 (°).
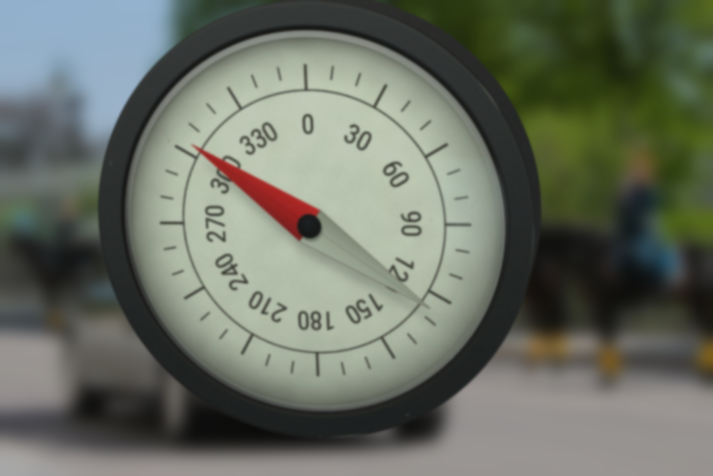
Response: 305 (°)
